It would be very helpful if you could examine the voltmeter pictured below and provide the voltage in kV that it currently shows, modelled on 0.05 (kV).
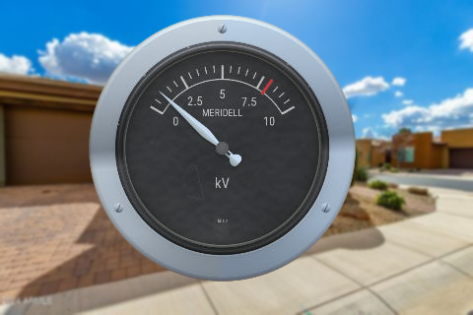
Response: 1 (kV)
